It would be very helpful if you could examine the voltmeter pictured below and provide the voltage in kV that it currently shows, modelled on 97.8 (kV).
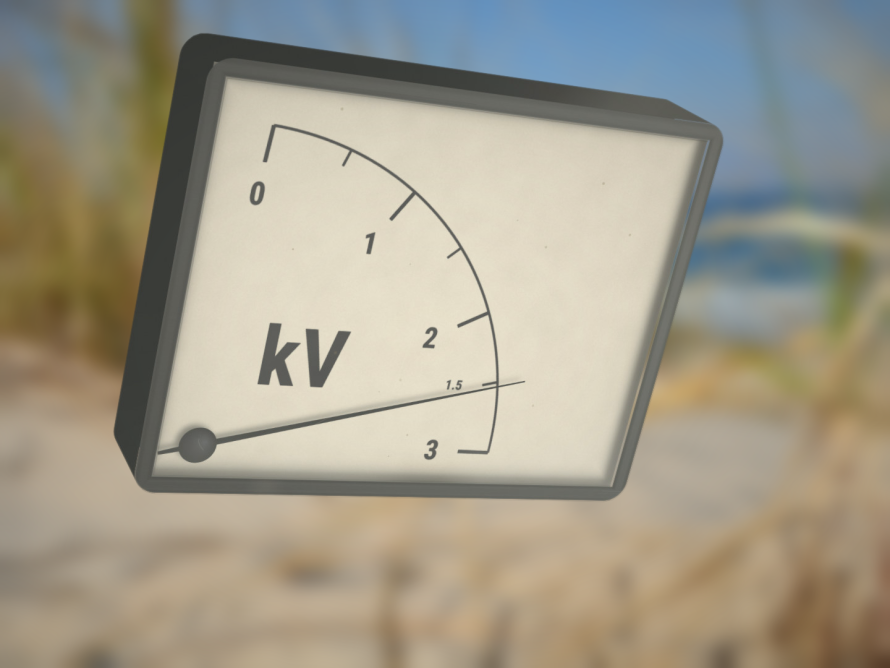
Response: 2.5 (kV)
